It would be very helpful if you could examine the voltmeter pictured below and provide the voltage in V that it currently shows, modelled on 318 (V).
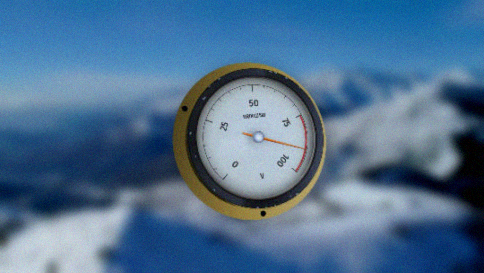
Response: 90 (V)
